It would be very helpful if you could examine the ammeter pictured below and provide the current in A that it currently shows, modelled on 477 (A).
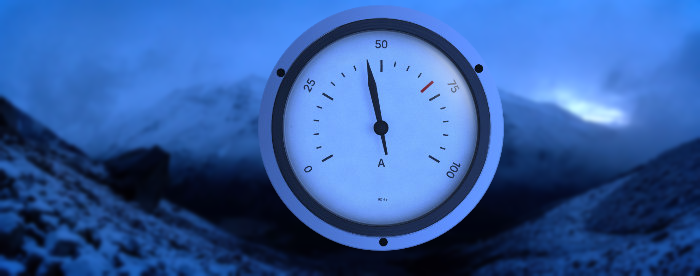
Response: 45 (A)
